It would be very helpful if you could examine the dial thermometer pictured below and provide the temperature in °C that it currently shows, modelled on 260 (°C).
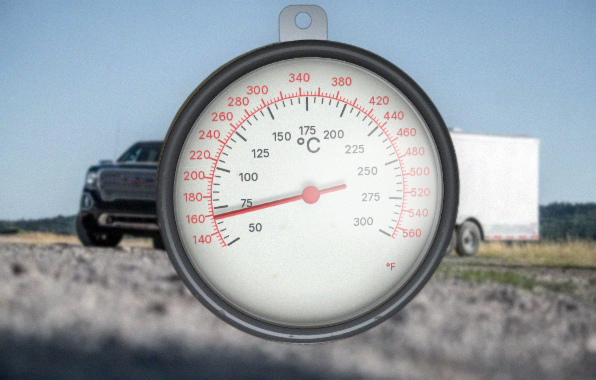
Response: 70 (°C)
